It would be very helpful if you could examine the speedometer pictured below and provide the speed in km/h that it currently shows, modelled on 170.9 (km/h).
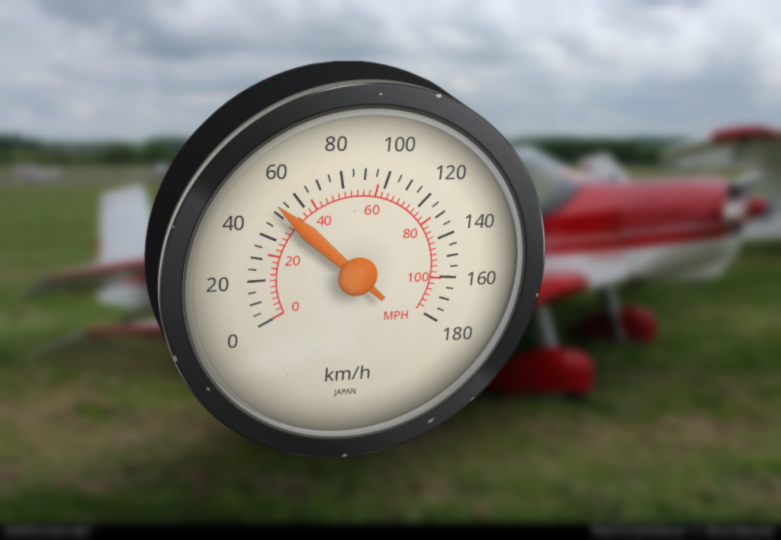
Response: 52.5 (km/h)
